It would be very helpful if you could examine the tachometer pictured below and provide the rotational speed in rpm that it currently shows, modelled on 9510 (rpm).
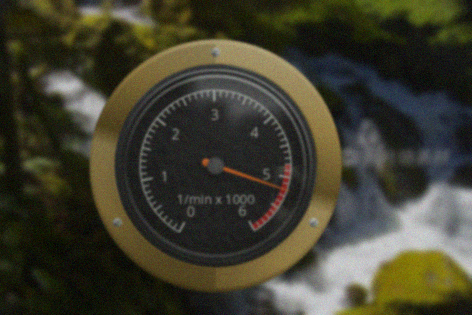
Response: 5200 (rpm)
